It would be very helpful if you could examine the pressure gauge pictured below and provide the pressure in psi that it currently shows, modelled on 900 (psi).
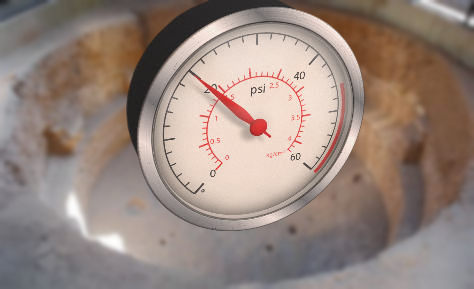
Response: 20 (psi)
